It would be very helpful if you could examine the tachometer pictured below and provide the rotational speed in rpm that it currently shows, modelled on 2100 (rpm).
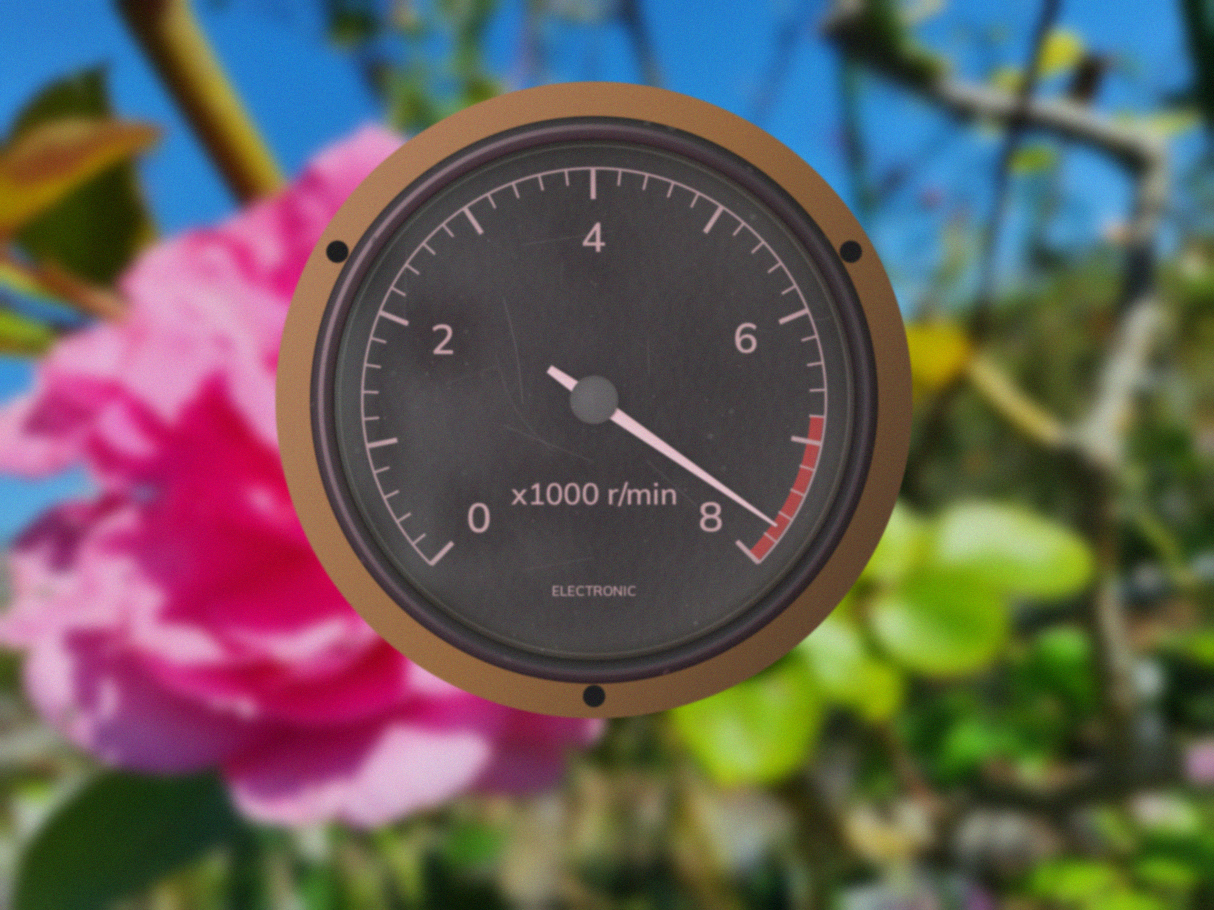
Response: 7700 (rpm)
